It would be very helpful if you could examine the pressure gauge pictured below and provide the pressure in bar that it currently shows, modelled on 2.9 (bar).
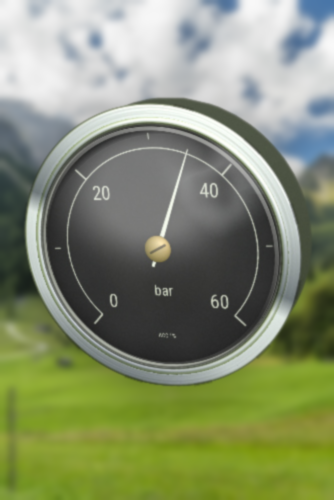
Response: 35 (bar)
